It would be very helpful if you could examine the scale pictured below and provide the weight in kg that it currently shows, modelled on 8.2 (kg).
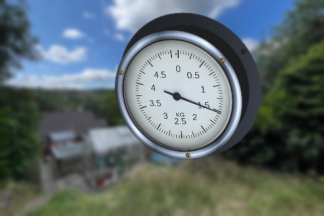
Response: 1.5 (kg)
